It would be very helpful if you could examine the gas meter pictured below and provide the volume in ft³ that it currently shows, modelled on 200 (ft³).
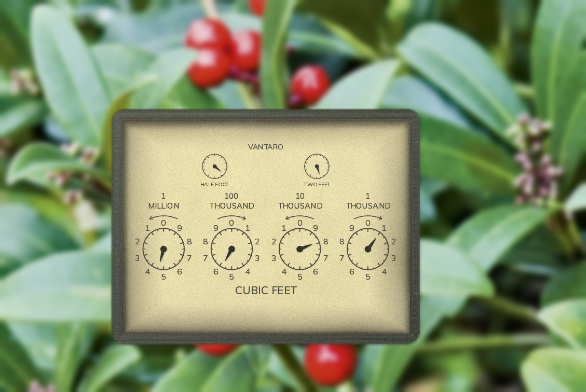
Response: 458100 (ft³)
